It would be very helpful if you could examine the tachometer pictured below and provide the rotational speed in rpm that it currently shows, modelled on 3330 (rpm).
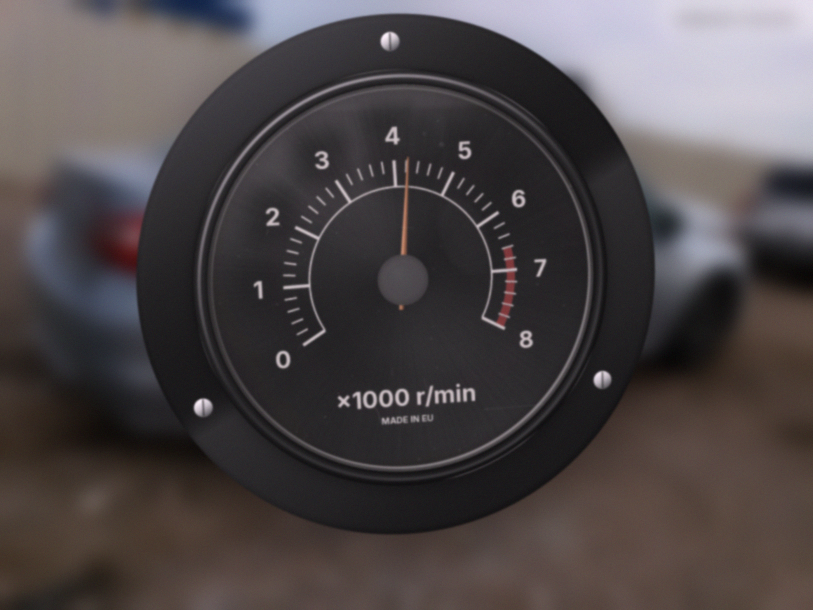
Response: 4200 (rpm)
